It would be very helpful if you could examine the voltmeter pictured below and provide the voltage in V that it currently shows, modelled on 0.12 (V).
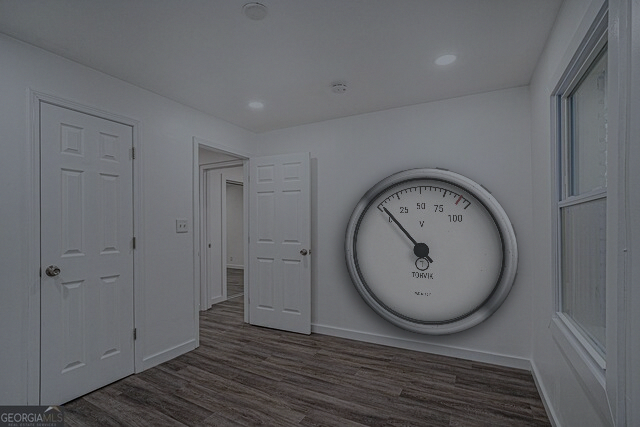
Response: 5 (V)
